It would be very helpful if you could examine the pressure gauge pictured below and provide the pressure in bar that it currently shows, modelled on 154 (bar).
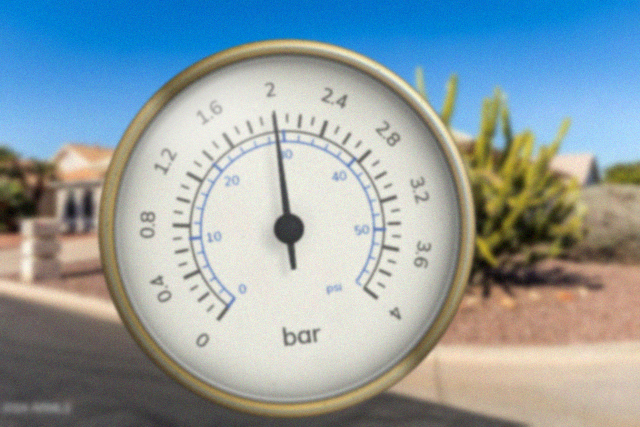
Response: 2 (bar)
